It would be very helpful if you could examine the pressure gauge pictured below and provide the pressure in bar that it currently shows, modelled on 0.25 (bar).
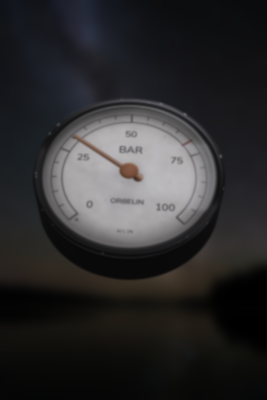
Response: 30 (bar)
